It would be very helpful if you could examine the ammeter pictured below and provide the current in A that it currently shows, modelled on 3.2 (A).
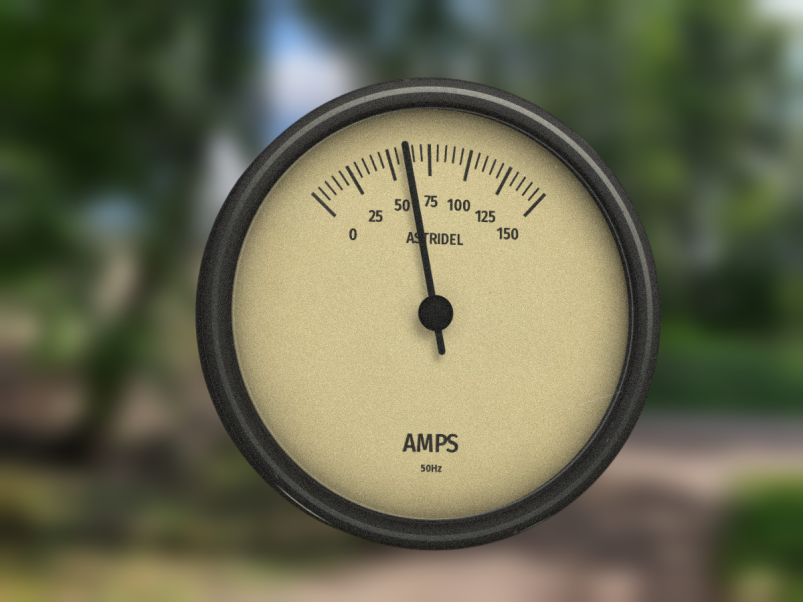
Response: 60 (A)
